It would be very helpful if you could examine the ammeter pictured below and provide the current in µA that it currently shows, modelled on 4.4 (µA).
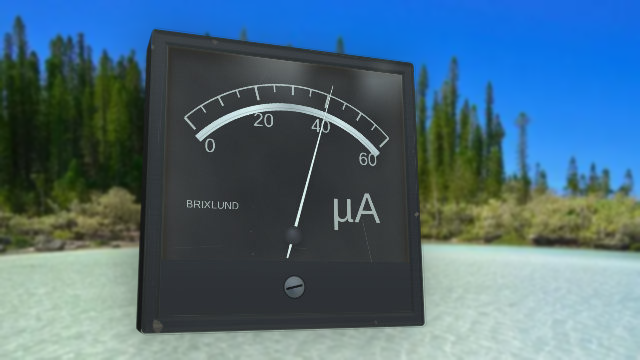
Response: 40 (µA)
